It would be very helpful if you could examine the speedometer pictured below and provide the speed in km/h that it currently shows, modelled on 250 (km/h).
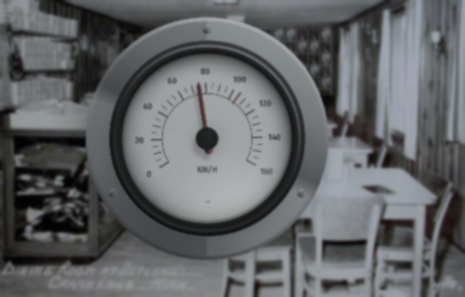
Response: 75 (km/h)
